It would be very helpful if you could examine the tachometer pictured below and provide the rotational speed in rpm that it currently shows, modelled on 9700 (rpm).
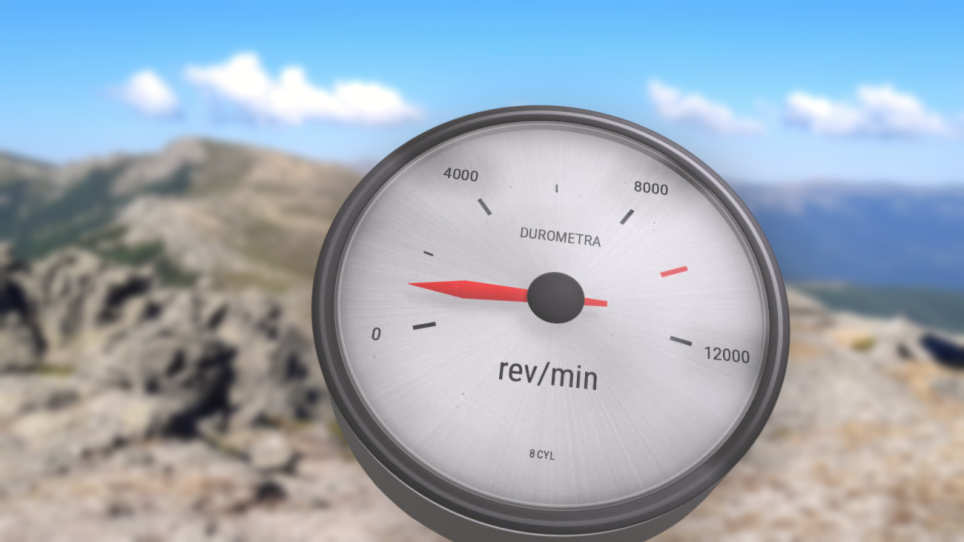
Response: 1000 (rpm)
